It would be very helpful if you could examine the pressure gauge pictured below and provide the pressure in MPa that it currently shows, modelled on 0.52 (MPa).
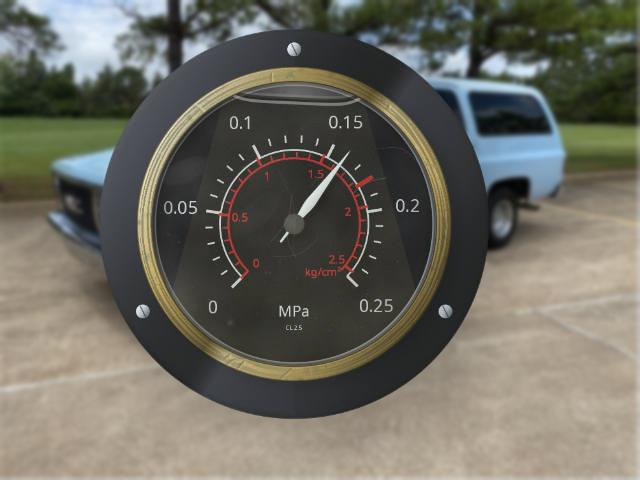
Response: 0.16 (MPa)
